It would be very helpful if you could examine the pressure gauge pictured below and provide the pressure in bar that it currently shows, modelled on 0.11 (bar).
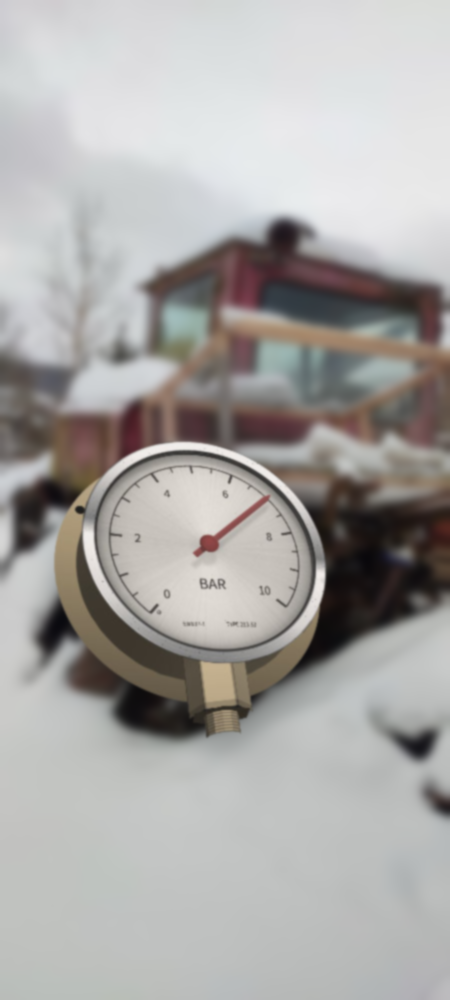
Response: 7 (bar)
